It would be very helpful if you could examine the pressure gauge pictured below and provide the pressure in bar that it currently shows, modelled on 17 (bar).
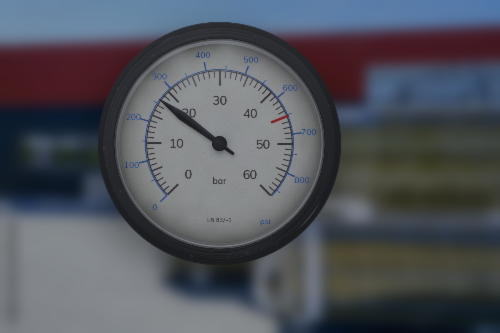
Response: 18 (bar)
